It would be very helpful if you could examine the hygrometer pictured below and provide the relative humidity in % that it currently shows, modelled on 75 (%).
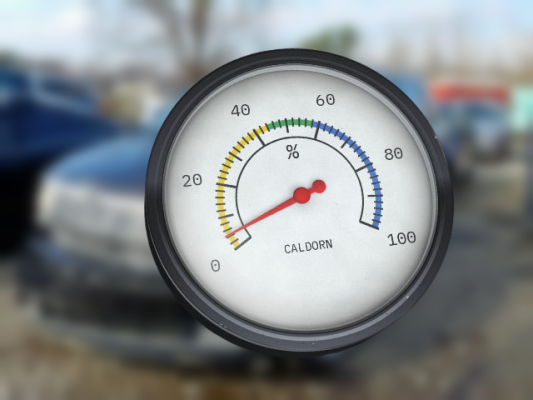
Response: 4 (%)
